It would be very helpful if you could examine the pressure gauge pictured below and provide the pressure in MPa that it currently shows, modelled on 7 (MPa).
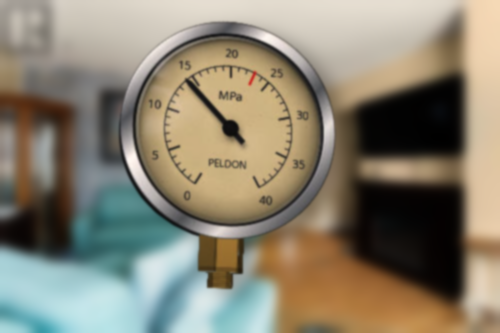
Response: 14 (MPa)
